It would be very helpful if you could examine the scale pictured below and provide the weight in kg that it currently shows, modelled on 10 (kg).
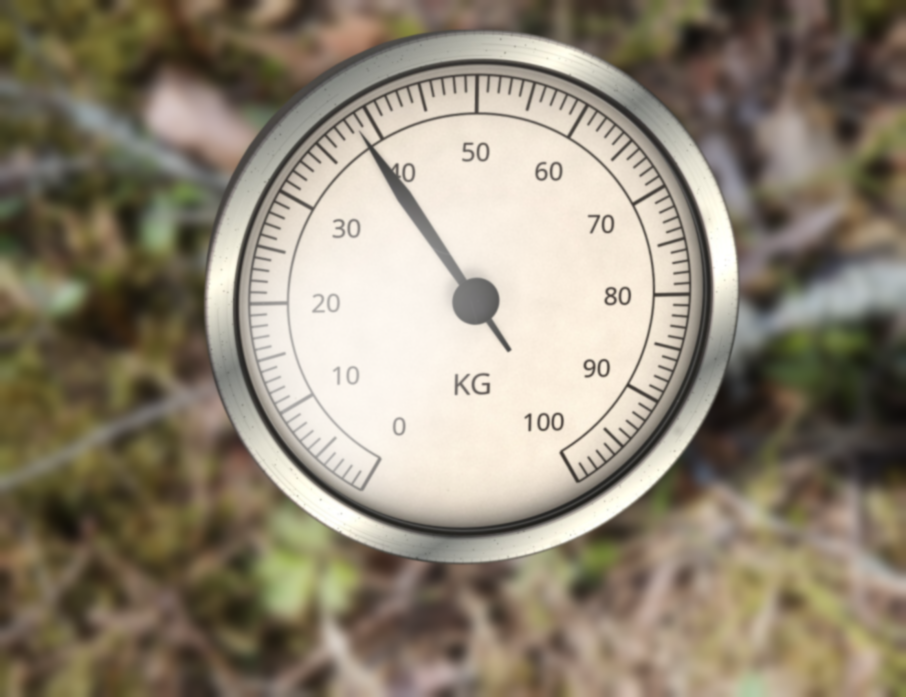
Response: 38.5 (kg)
